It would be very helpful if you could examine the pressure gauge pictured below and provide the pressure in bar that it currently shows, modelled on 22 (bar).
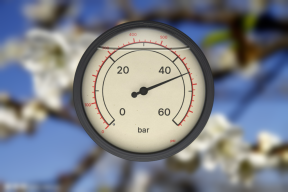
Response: 45 (bar)
